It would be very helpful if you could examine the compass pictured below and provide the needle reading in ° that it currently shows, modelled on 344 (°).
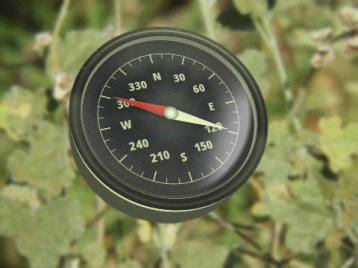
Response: 300 (°)
